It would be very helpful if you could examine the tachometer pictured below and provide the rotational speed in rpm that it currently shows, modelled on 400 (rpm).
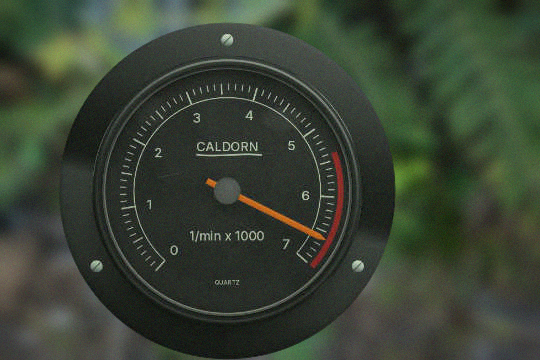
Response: 6600 (rpm)
